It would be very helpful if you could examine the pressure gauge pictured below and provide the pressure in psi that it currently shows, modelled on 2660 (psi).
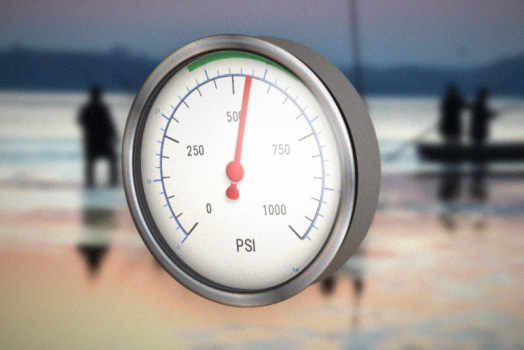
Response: 550 (psi)
